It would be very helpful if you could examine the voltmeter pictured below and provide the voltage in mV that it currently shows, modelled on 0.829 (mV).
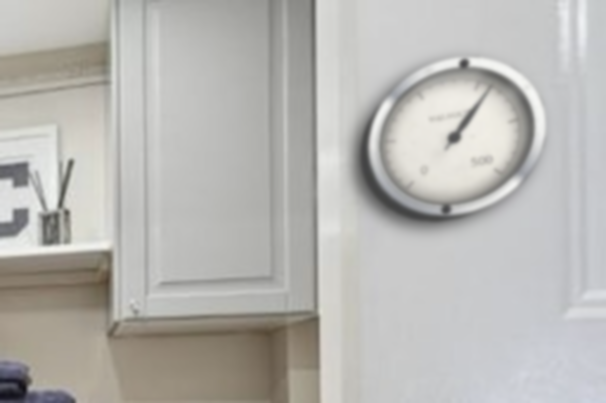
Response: 320 (mV)
